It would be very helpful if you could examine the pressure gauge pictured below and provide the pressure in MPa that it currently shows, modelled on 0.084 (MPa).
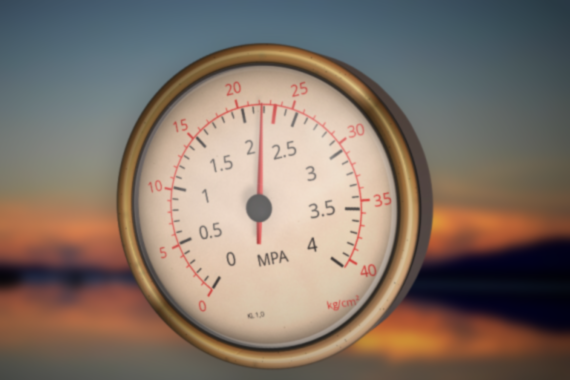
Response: 2.2 (MPa)
